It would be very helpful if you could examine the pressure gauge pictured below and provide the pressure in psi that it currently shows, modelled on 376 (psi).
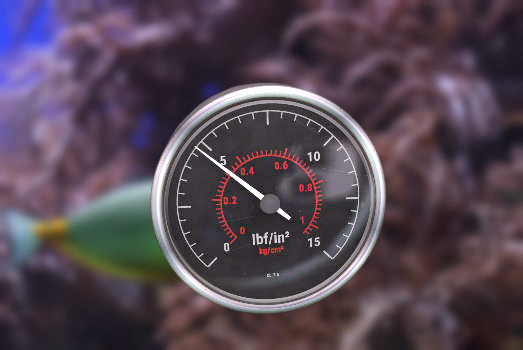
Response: 4.75 (psi)
